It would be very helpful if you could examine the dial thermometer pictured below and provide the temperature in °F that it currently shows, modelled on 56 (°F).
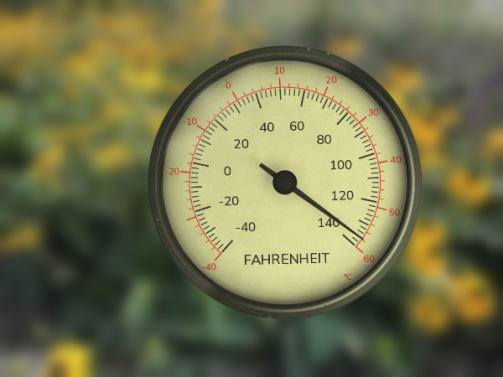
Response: 136 (°F)
